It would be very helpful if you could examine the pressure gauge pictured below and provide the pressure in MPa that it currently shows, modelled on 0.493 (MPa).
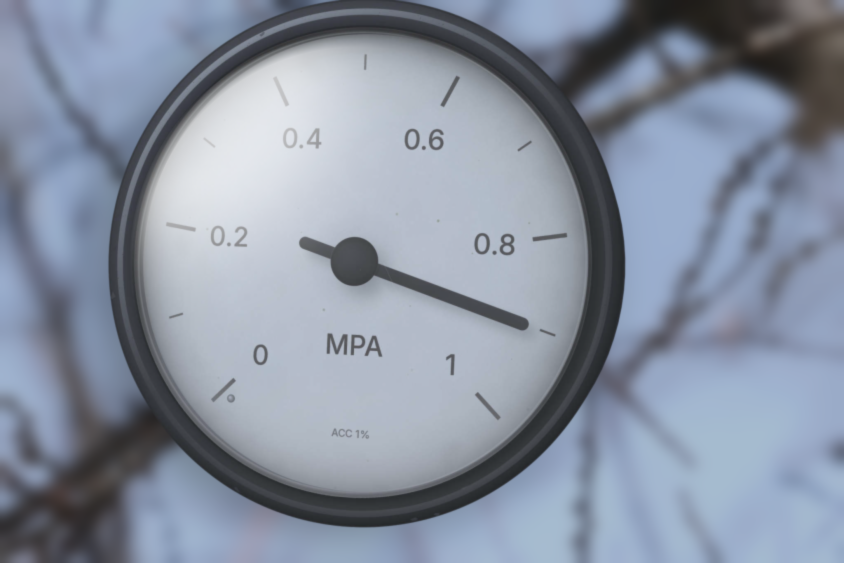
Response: 0.9 (MPa)
